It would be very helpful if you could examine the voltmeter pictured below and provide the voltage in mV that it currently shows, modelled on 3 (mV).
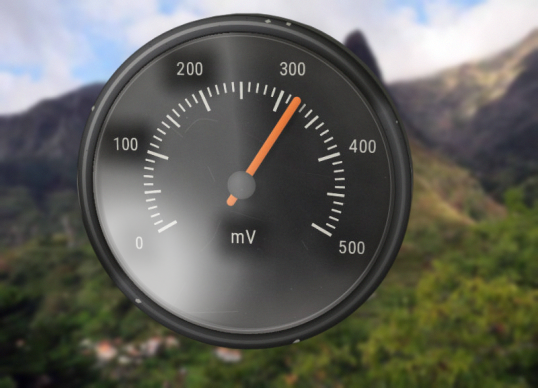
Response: 320 (mV)
